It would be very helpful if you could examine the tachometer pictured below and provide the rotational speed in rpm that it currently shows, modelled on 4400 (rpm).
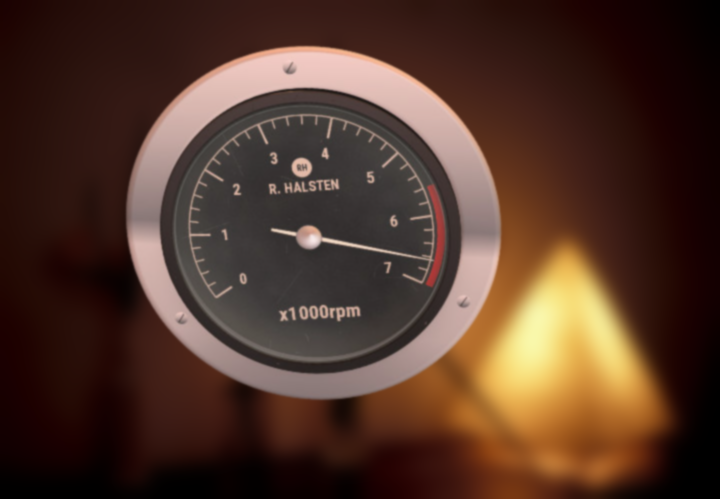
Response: 6600 (rpm)
